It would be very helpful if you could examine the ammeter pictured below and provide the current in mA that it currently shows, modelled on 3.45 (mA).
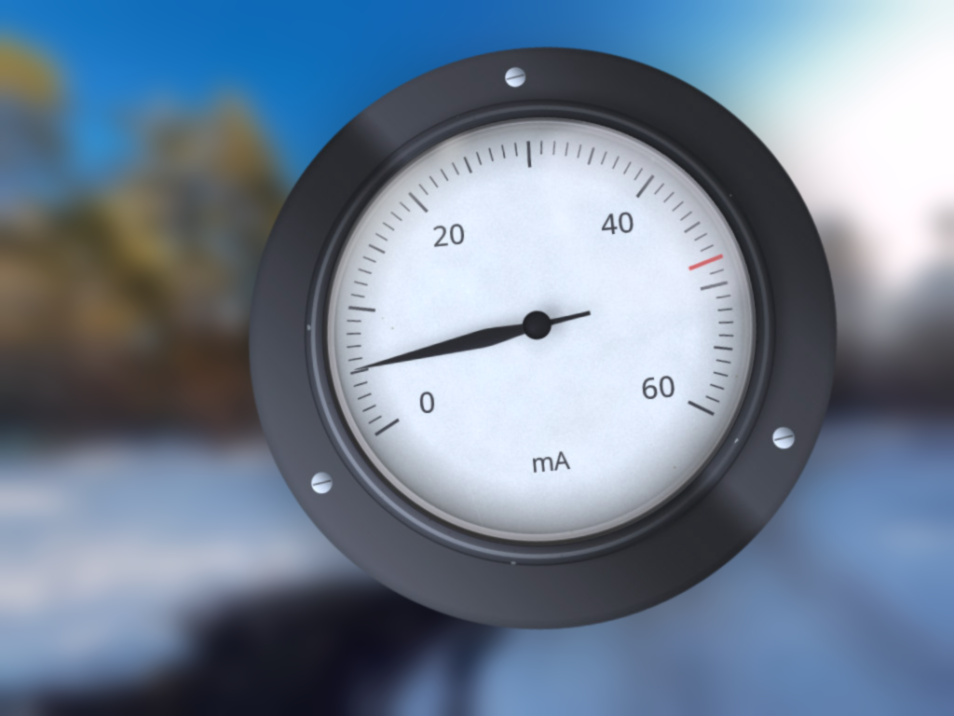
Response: 5 (mA)
